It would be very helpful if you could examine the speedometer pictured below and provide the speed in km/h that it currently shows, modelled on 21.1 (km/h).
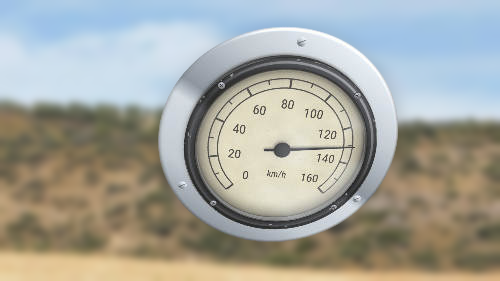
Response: 130 (km/h)
